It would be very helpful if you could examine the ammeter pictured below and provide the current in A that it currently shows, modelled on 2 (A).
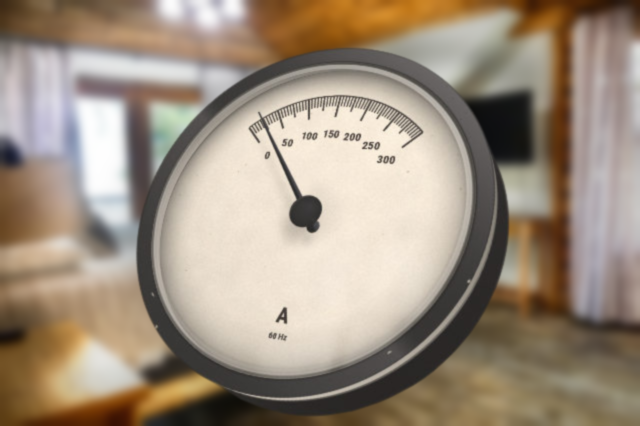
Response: 25 (A)
